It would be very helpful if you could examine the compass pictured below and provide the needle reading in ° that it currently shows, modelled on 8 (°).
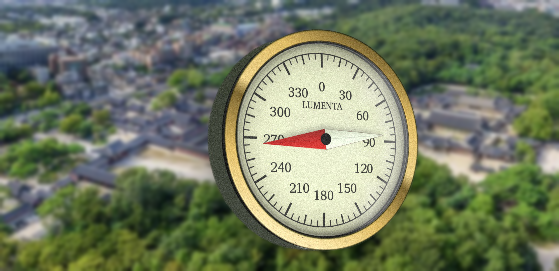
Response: 265 (°)
